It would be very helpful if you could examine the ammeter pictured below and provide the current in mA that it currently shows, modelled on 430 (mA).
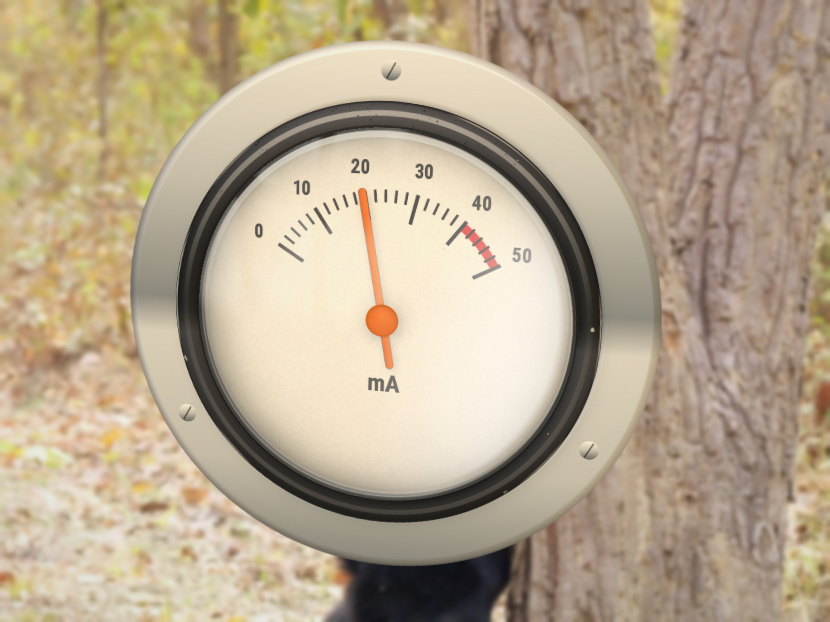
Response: 20 (mA)
